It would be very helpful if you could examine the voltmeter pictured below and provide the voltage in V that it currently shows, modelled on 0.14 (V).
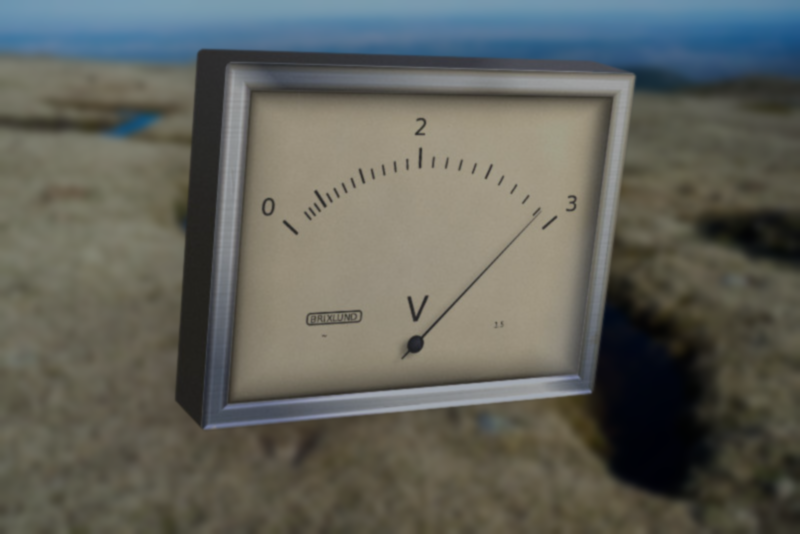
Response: 2.9 (V)
